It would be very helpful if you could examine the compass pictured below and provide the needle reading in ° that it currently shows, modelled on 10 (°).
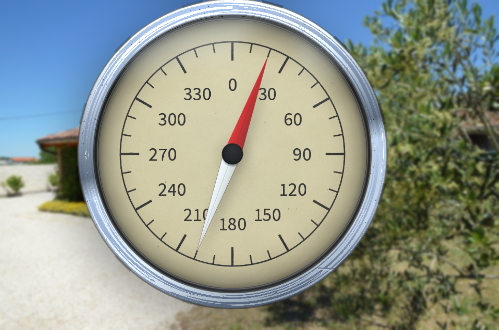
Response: 20 (°)
